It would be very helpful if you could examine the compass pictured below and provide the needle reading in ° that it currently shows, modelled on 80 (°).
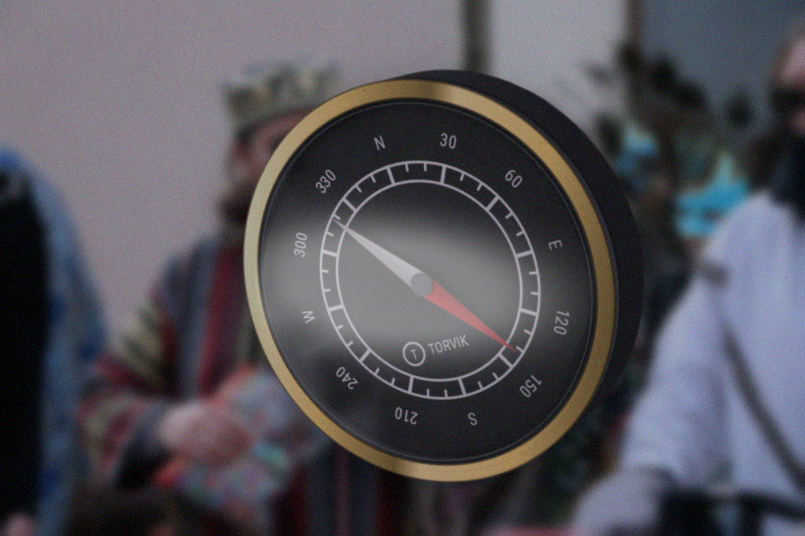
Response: 140 (°)
